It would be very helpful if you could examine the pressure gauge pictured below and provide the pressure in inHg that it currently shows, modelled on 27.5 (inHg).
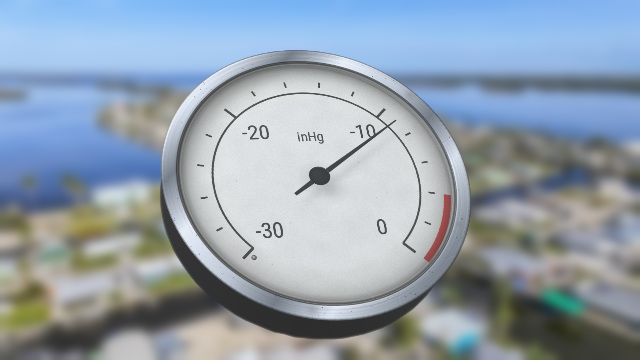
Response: -9 (inHg)
